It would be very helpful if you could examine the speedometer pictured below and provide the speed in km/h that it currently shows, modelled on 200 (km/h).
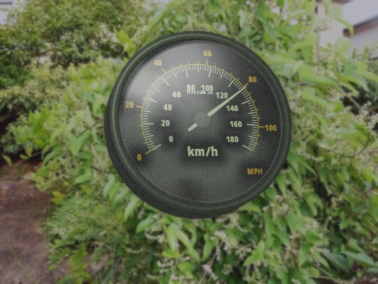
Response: 130 (km/h)
